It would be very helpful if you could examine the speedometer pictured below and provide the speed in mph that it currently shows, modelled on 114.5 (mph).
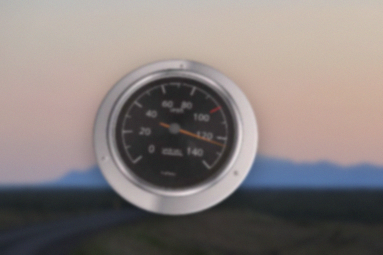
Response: 125 (mph)
